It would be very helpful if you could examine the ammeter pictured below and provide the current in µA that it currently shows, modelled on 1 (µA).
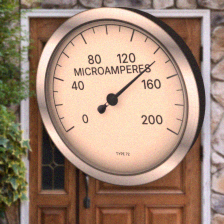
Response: 145 (µA)
